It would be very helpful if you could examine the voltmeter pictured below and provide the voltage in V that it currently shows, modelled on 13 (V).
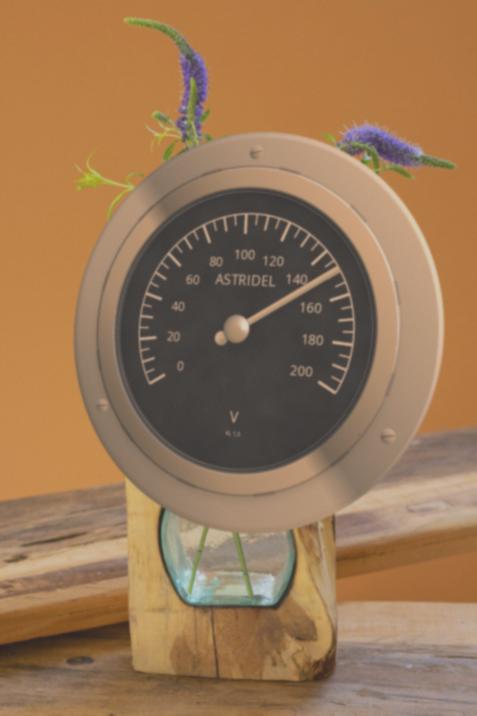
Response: 150 (V)
